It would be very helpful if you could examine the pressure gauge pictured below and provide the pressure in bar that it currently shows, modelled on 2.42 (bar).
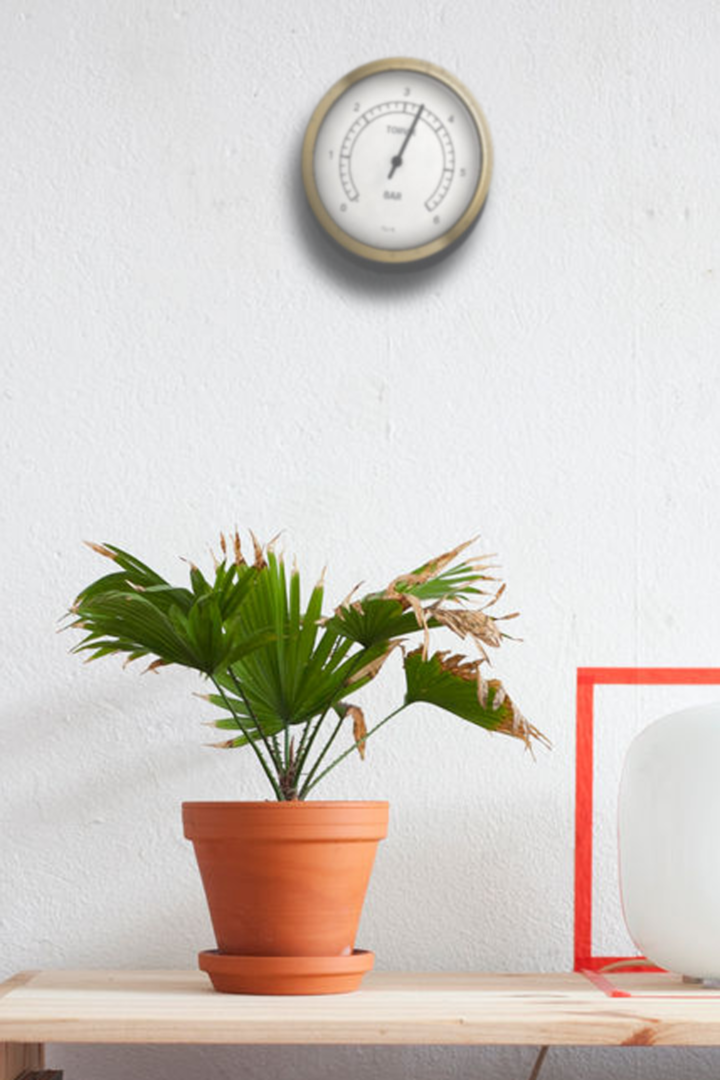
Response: 3.4 (bar)
